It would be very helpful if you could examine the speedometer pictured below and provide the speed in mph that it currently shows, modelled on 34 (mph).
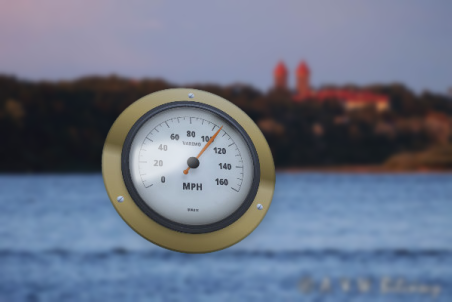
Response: 105 (mph)
